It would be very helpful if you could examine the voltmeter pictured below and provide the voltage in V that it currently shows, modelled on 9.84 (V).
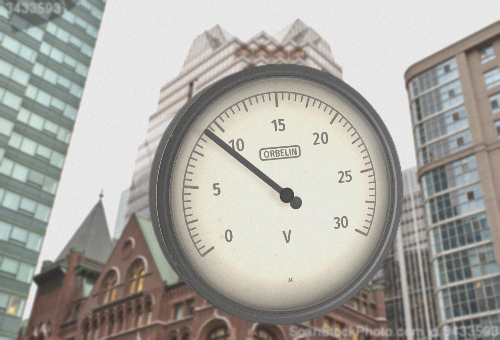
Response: 9 (V)
